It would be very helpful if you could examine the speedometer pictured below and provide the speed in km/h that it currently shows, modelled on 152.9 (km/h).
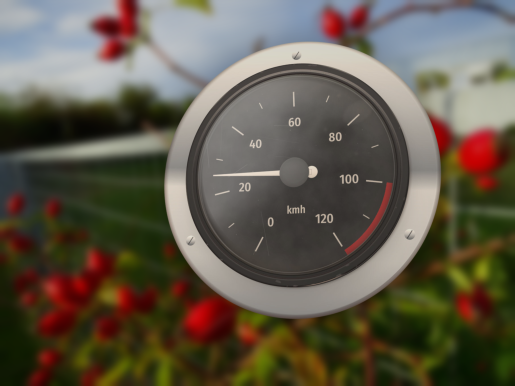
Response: 25 (km/h)
